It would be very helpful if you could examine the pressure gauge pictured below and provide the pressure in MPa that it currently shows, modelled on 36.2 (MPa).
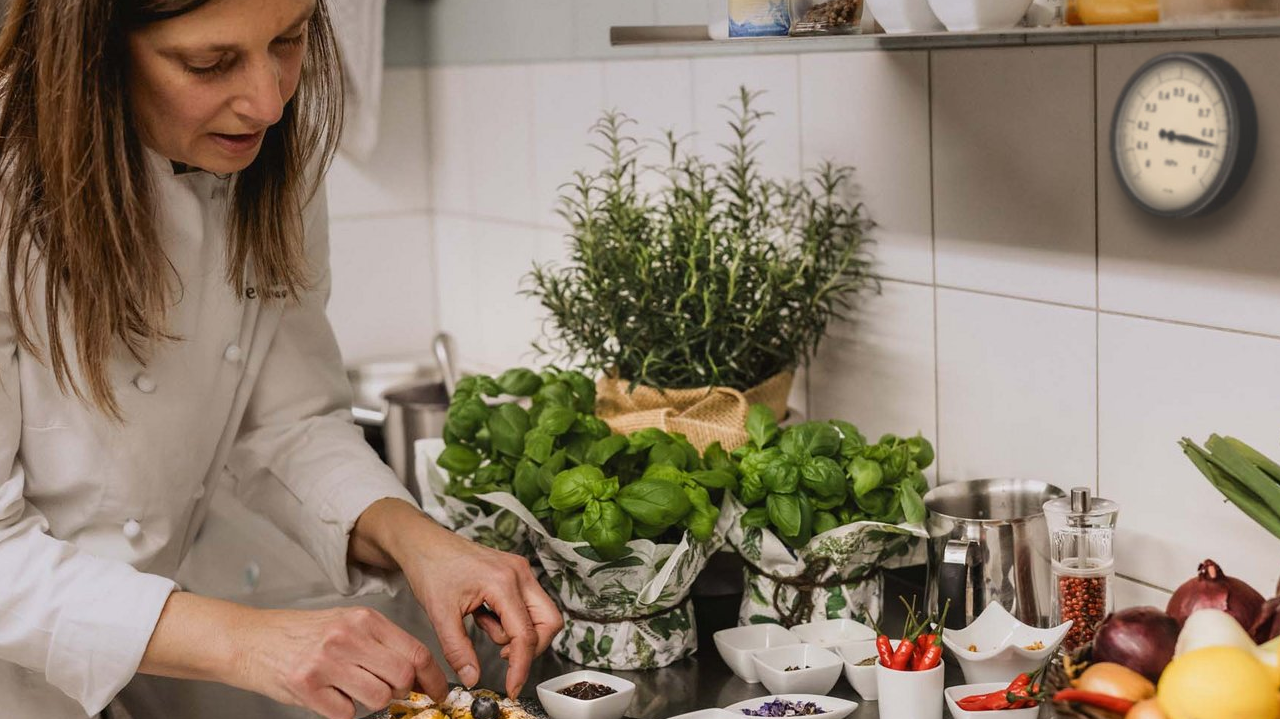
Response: 0.85 (MPa)
